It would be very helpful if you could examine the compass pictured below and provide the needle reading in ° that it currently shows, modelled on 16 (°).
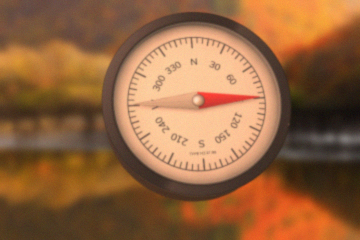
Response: 90 (°)
